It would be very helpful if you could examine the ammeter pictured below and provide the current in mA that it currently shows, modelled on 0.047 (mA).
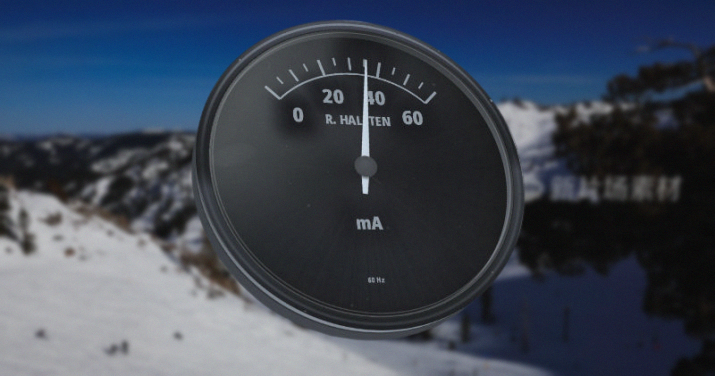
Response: 35 (mA)
